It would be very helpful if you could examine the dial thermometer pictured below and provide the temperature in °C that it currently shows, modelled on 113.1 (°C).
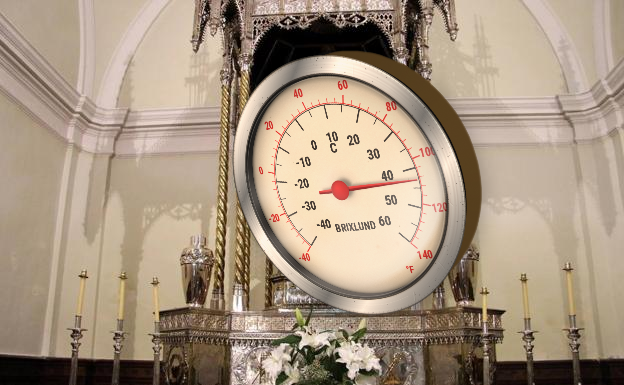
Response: 42.5 (°C)
